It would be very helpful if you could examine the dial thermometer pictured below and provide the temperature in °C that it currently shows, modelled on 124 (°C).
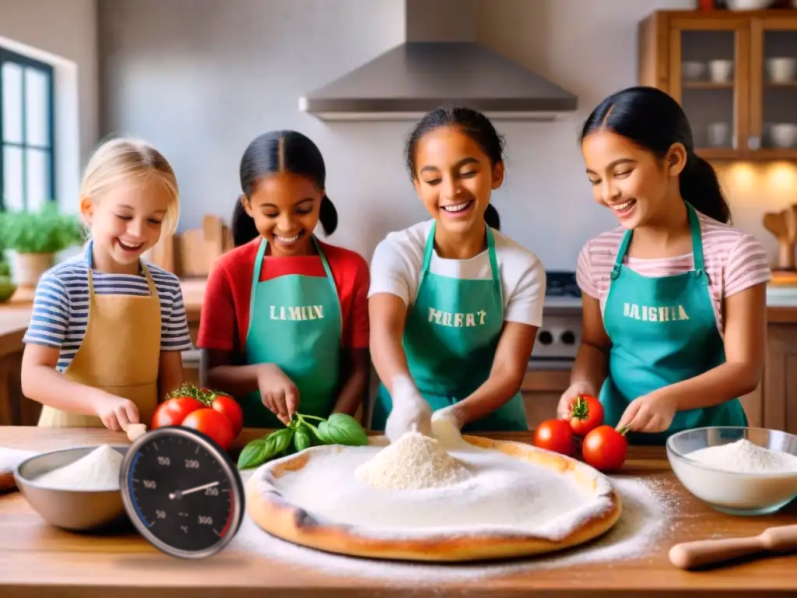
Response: 240 (°C)
